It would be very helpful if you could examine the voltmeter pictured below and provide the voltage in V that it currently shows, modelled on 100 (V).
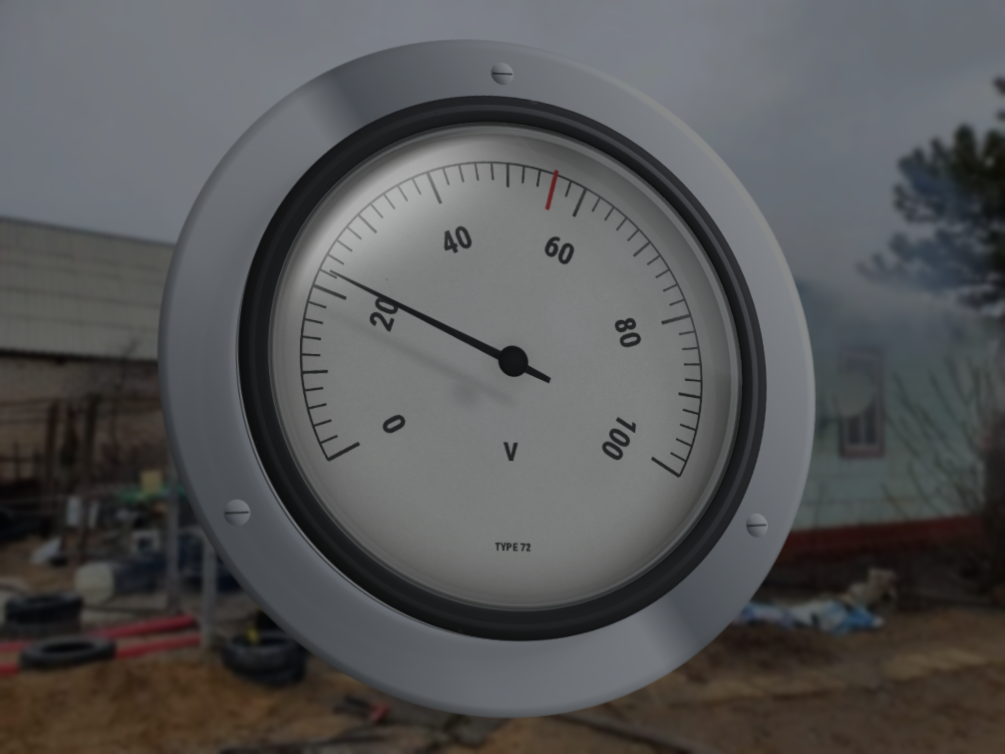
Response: 22 (V)
